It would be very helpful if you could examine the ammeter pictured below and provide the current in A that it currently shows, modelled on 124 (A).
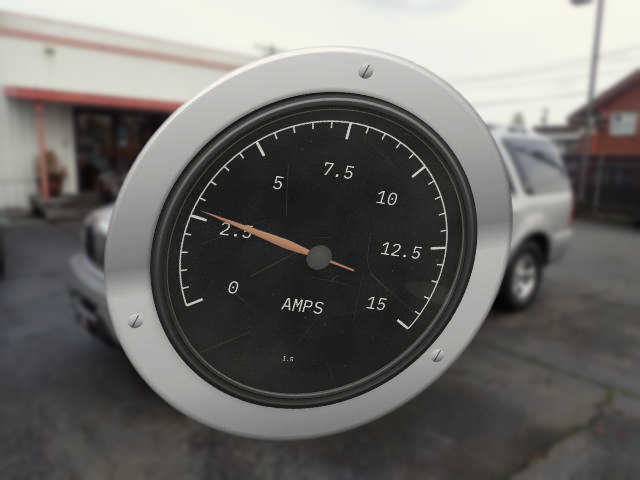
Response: 2.75 (A)
